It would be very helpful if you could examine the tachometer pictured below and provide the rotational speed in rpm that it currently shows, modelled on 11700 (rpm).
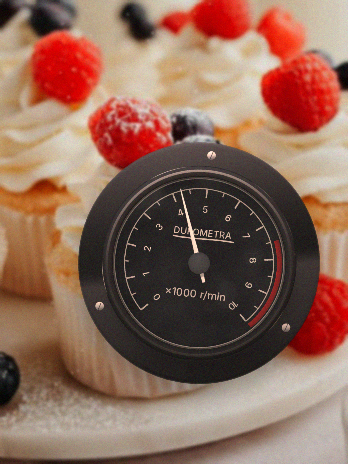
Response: 4250 (rpm)
